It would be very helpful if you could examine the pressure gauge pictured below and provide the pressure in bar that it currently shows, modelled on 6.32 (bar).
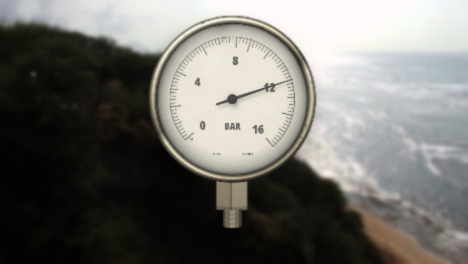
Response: 12 (bar)
